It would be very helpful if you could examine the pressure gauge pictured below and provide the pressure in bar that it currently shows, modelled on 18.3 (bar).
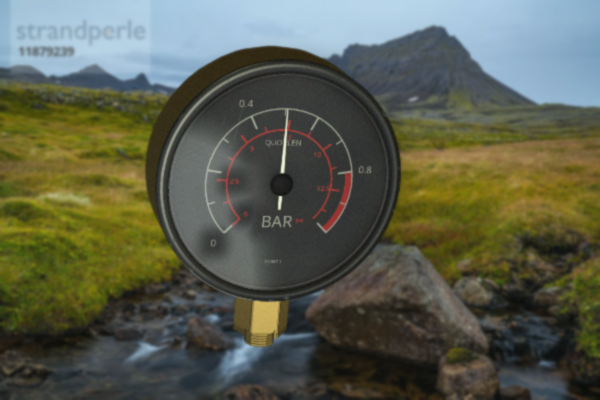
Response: 0.5 (bar)
